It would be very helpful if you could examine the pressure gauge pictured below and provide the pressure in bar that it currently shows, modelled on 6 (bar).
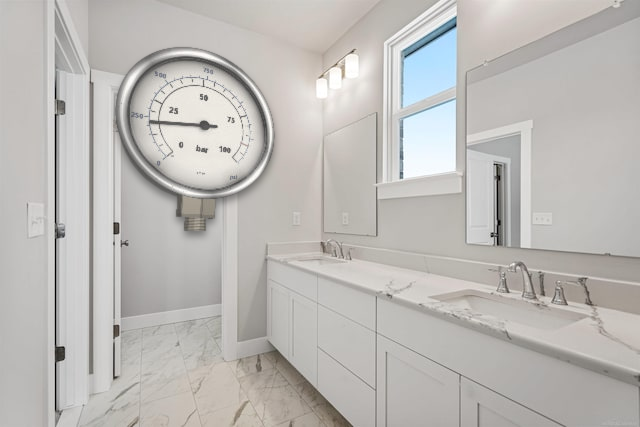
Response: 15 (bar)
